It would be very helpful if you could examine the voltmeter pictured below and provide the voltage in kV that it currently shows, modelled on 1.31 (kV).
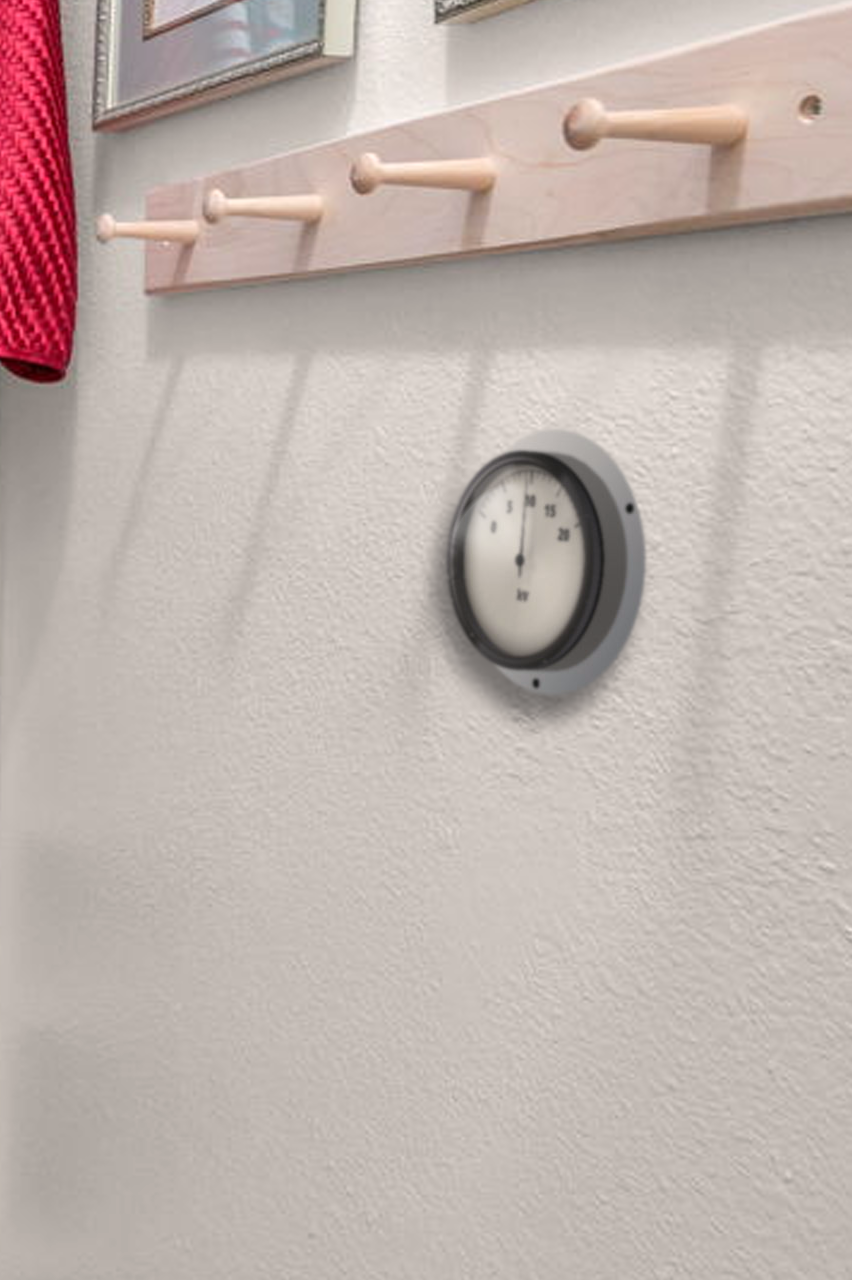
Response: 10 (kV)
